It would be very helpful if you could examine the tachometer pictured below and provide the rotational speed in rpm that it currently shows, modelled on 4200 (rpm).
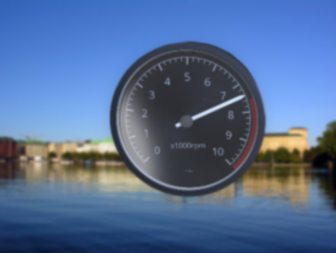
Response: 7400 (rpm)
